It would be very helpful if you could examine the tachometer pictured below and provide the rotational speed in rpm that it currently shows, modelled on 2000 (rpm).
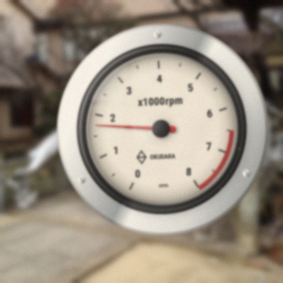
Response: 1750 (rpm)
